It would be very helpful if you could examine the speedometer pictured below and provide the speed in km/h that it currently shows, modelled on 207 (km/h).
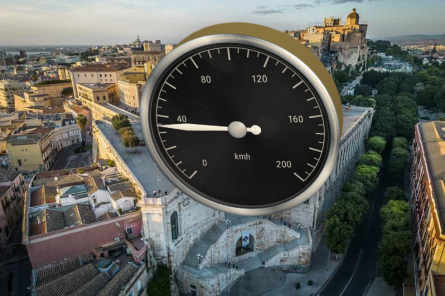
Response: 35 (km/h)
